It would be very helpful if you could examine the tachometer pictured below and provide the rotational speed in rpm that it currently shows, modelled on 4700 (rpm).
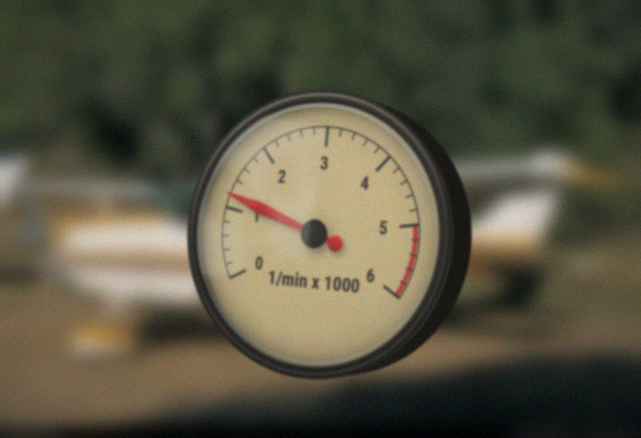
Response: 1200 (rpm)
